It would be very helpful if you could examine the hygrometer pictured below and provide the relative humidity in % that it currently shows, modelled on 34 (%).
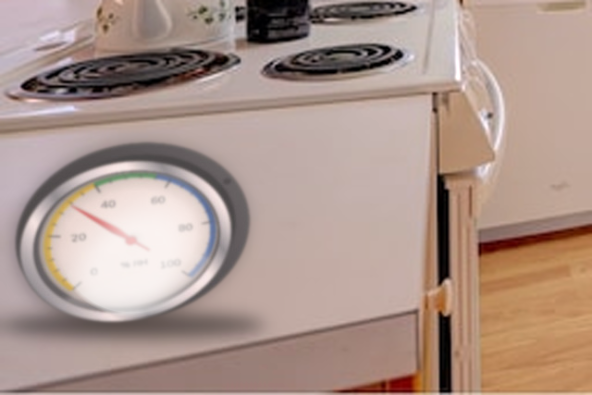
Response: 32 (%)
